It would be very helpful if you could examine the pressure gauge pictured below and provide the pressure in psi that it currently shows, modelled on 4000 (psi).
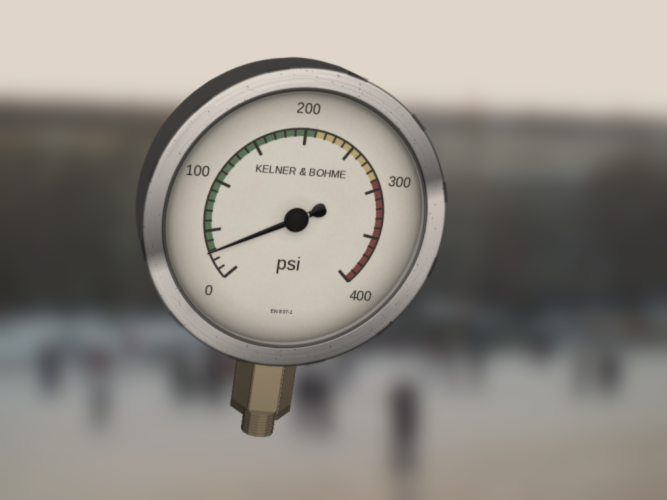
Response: 30 (psi)
